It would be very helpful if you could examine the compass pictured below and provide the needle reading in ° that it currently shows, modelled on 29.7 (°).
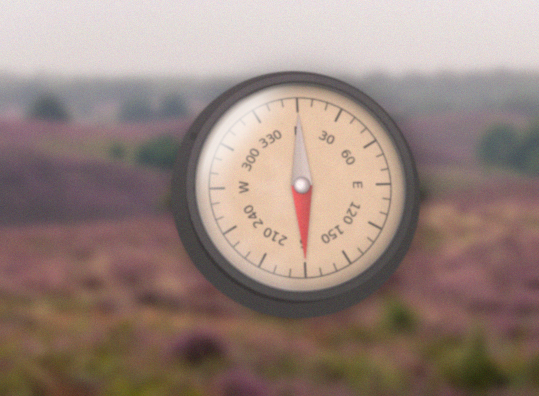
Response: 180 (°)
